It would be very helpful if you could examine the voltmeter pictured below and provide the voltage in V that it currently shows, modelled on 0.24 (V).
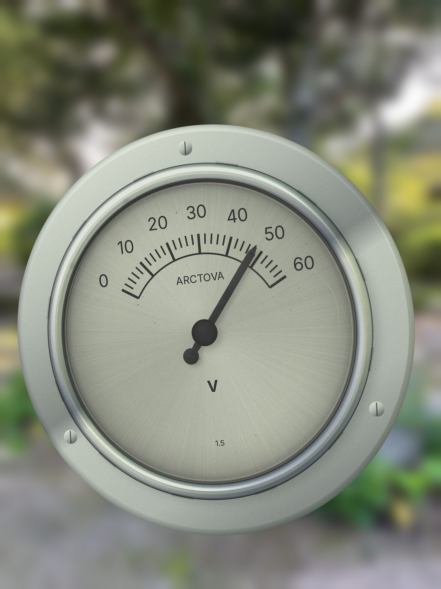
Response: 48 (V)
